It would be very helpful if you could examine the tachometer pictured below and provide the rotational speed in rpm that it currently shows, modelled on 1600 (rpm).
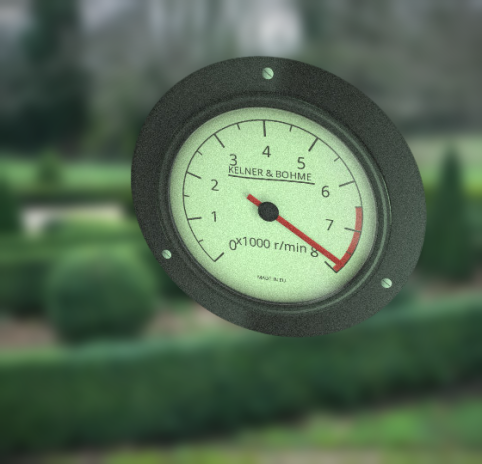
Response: 7750 (rpm)
